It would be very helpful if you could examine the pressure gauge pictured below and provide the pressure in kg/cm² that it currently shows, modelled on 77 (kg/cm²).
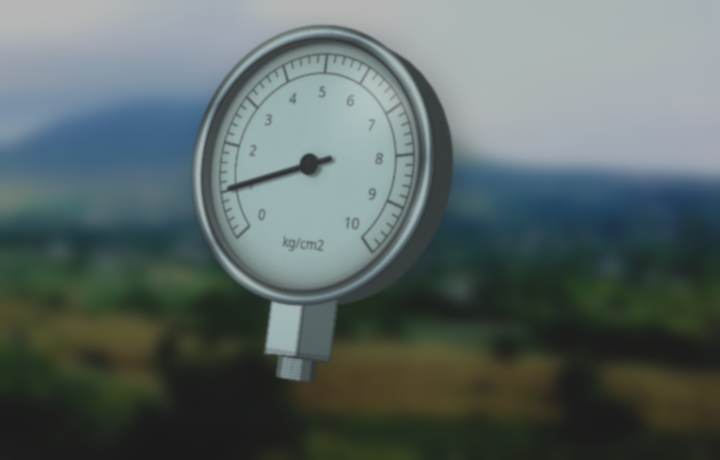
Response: 1 (kg/cm²)
